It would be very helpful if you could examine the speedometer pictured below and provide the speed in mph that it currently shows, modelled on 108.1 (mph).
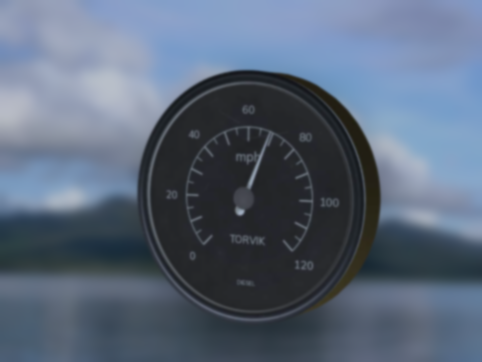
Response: 70 (mph)
